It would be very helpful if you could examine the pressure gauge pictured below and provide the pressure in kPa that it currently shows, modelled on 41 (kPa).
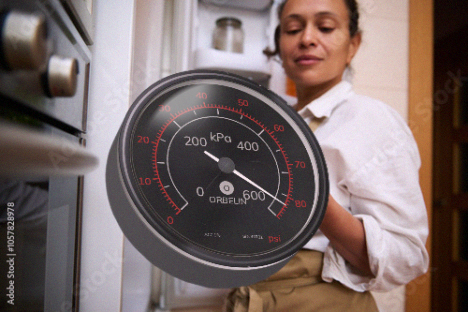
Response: 575 (kPa)
